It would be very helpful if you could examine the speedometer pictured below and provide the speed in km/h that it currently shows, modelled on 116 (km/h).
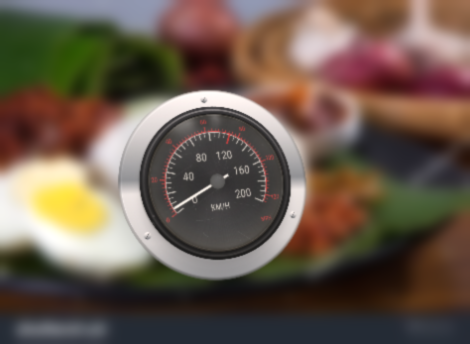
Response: 5 (km/h)
